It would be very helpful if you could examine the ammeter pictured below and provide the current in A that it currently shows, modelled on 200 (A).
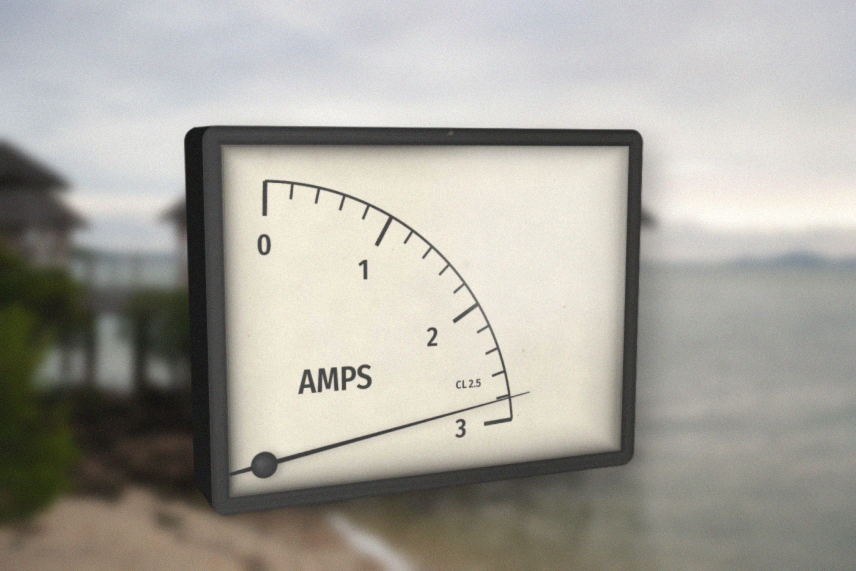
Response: 2.8 (A)
